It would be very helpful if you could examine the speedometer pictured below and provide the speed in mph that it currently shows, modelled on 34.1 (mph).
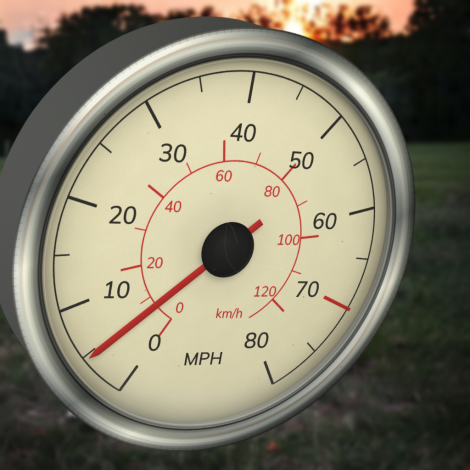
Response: 5 (mph)
